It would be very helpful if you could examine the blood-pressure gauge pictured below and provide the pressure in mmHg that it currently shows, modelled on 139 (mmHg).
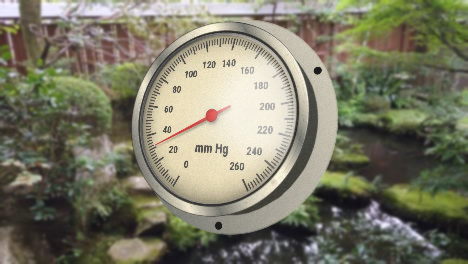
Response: 30 (mmHg)
